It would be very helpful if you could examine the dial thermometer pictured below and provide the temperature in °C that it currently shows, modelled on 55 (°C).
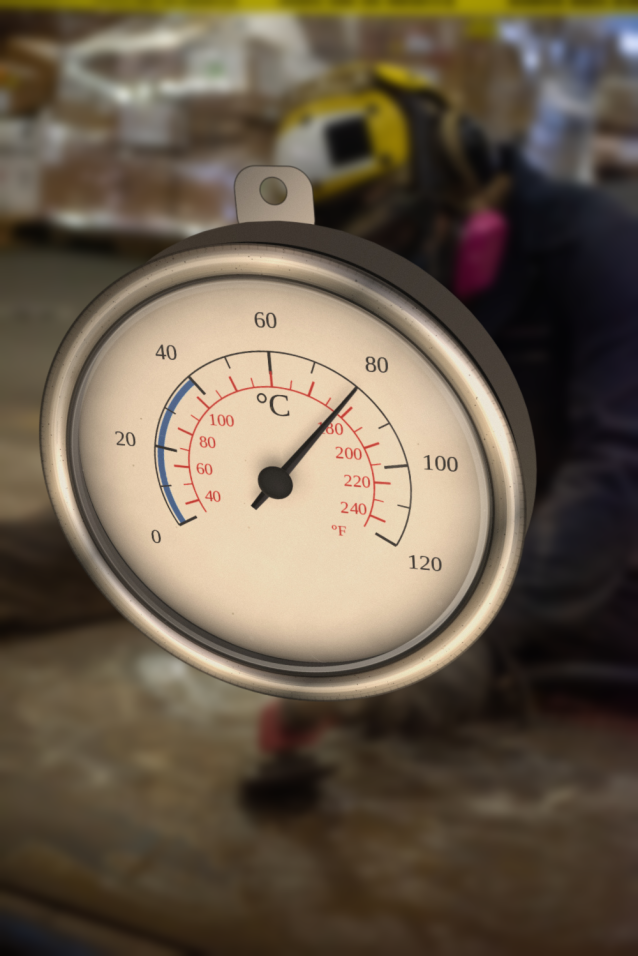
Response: 80 (°C)
